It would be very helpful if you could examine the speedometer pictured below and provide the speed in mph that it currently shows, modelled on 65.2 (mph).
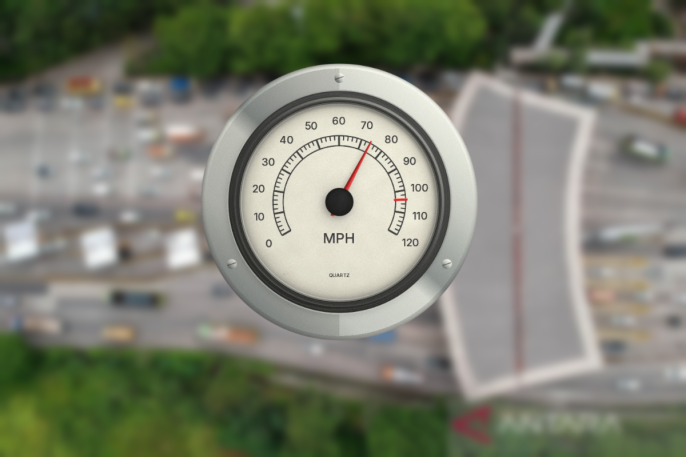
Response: 74 (mph)
